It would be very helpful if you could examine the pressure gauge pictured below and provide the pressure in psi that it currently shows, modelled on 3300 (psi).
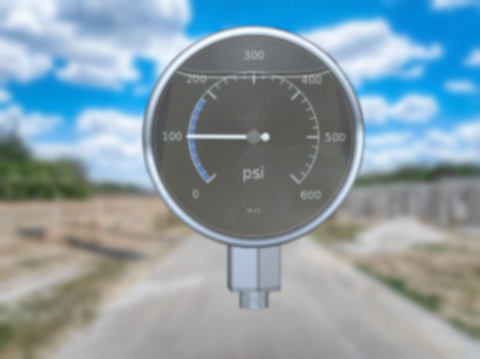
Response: 100 (psi)
